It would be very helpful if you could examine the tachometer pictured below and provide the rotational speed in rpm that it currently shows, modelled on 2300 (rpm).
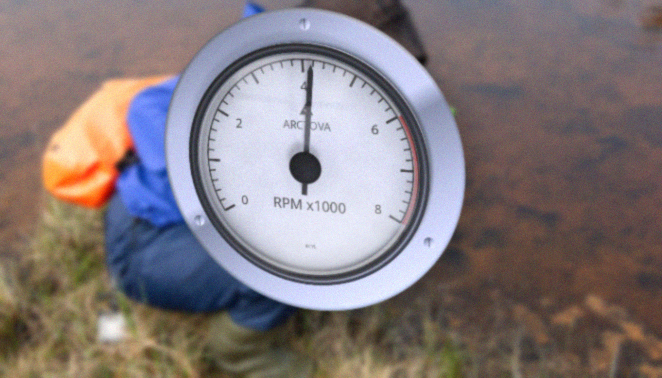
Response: 4200 (rpm)
